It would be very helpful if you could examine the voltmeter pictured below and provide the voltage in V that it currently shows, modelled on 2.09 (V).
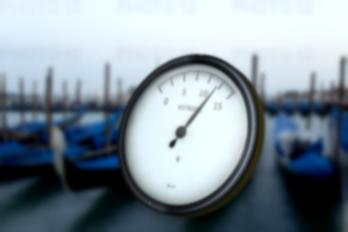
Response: 12.5 (V)
